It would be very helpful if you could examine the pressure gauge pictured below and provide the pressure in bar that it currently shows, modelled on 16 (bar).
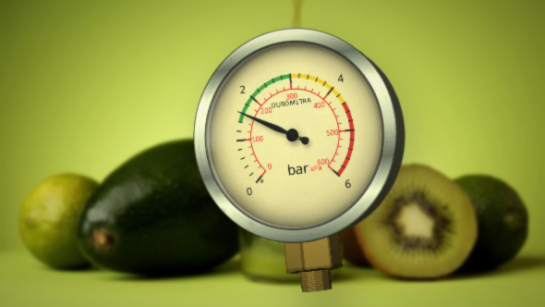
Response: 1.6 (bar)
